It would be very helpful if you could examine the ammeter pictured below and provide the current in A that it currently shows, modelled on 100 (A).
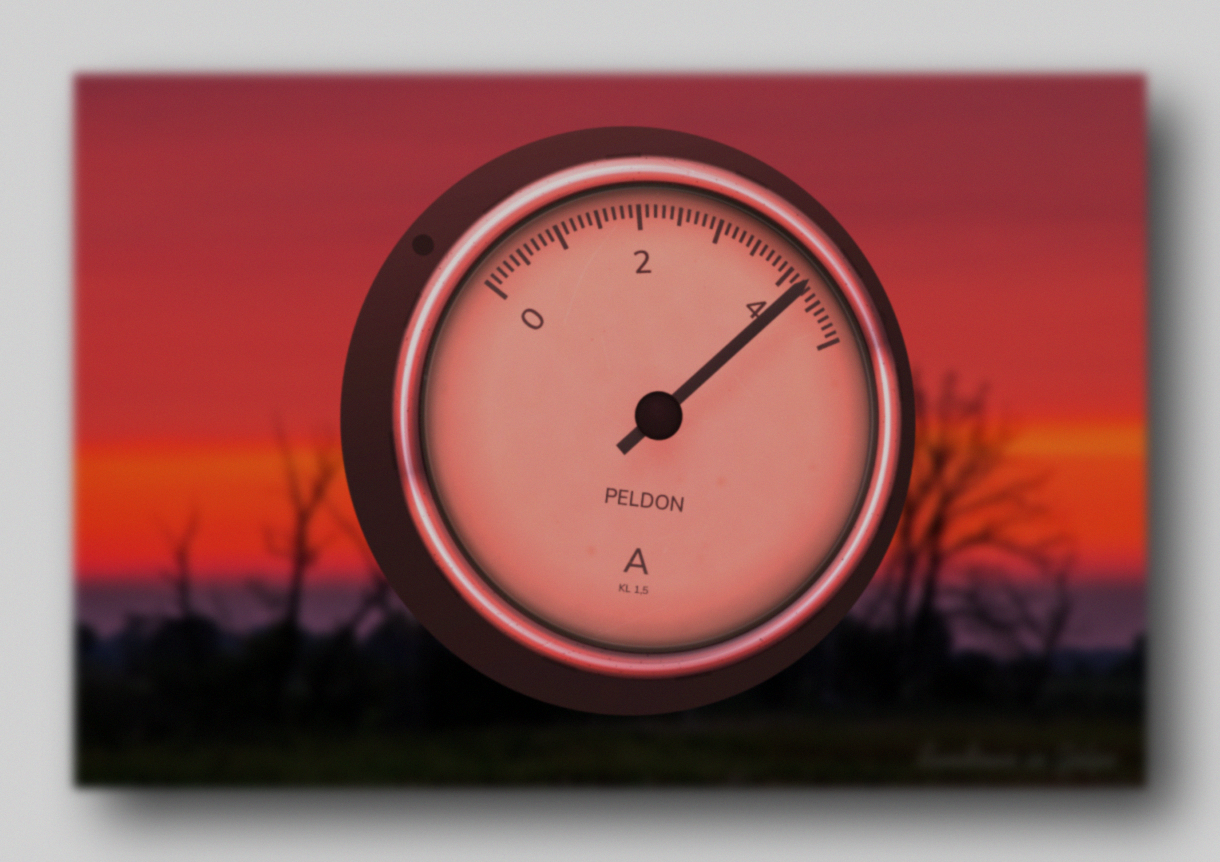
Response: 4.2 (A)
